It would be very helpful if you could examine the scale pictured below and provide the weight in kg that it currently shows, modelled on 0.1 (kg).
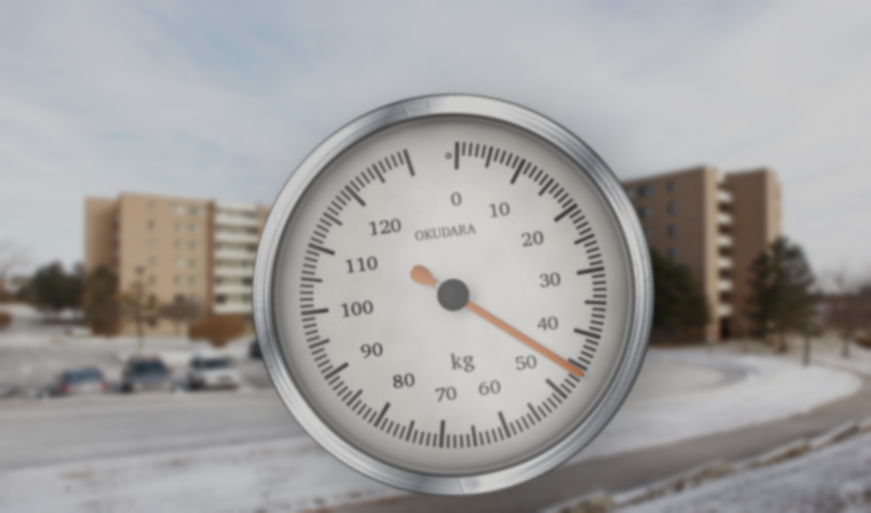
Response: 46 (kg)
